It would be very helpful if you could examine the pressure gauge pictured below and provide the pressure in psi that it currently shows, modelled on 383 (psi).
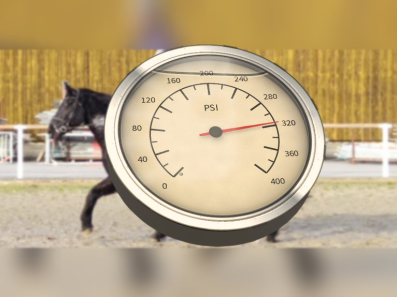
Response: 320 (psi)
